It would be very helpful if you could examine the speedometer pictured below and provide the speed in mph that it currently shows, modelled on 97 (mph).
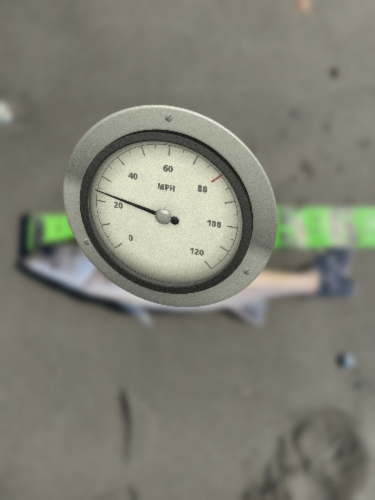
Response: 25 (mph)
